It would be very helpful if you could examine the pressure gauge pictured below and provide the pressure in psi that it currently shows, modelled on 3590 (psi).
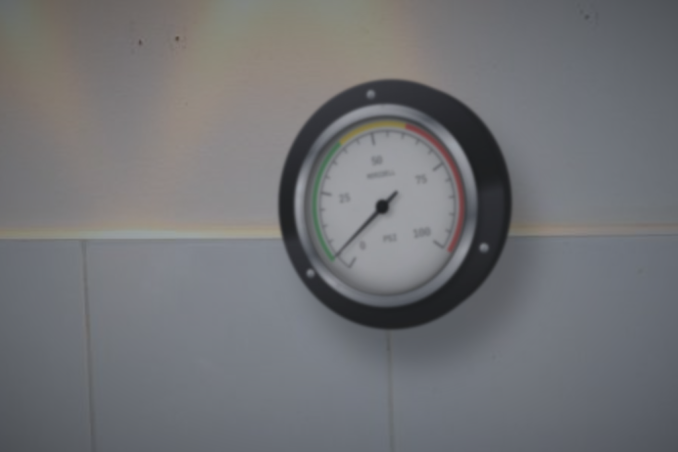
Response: 5 (psi)
